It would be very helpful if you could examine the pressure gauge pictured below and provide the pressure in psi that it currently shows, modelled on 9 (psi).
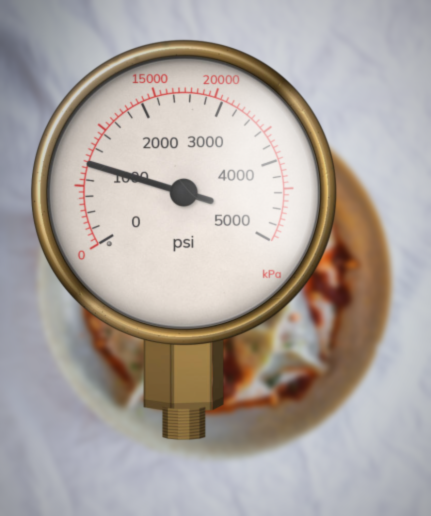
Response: 1000 (psi)
